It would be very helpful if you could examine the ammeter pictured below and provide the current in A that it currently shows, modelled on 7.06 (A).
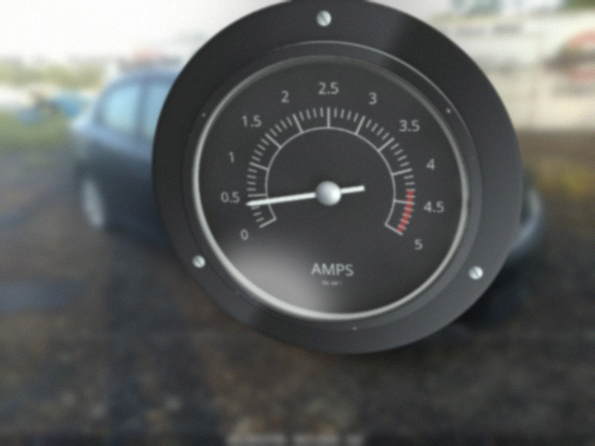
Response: 0.4 (A)
